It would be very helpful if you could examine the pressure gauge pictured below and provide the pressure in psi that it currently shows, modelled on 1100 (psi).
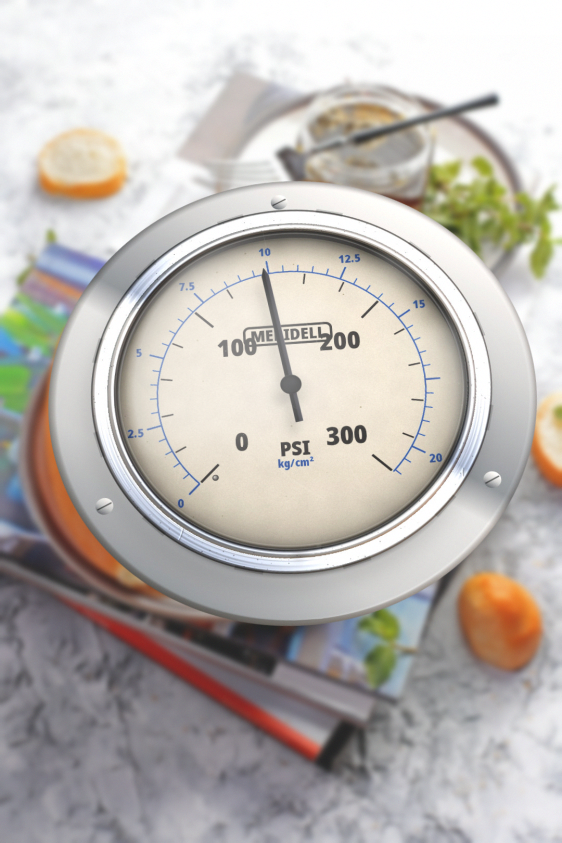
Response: 140 (psi)
